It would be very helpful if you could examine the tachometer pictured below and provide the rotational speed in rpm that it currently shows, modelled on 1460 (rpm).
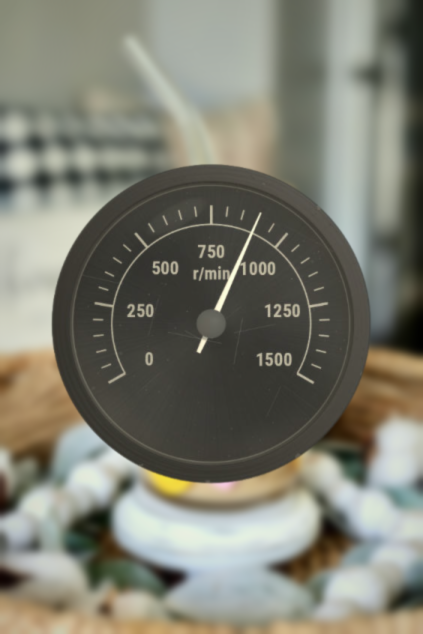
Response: 900 (rpm)
